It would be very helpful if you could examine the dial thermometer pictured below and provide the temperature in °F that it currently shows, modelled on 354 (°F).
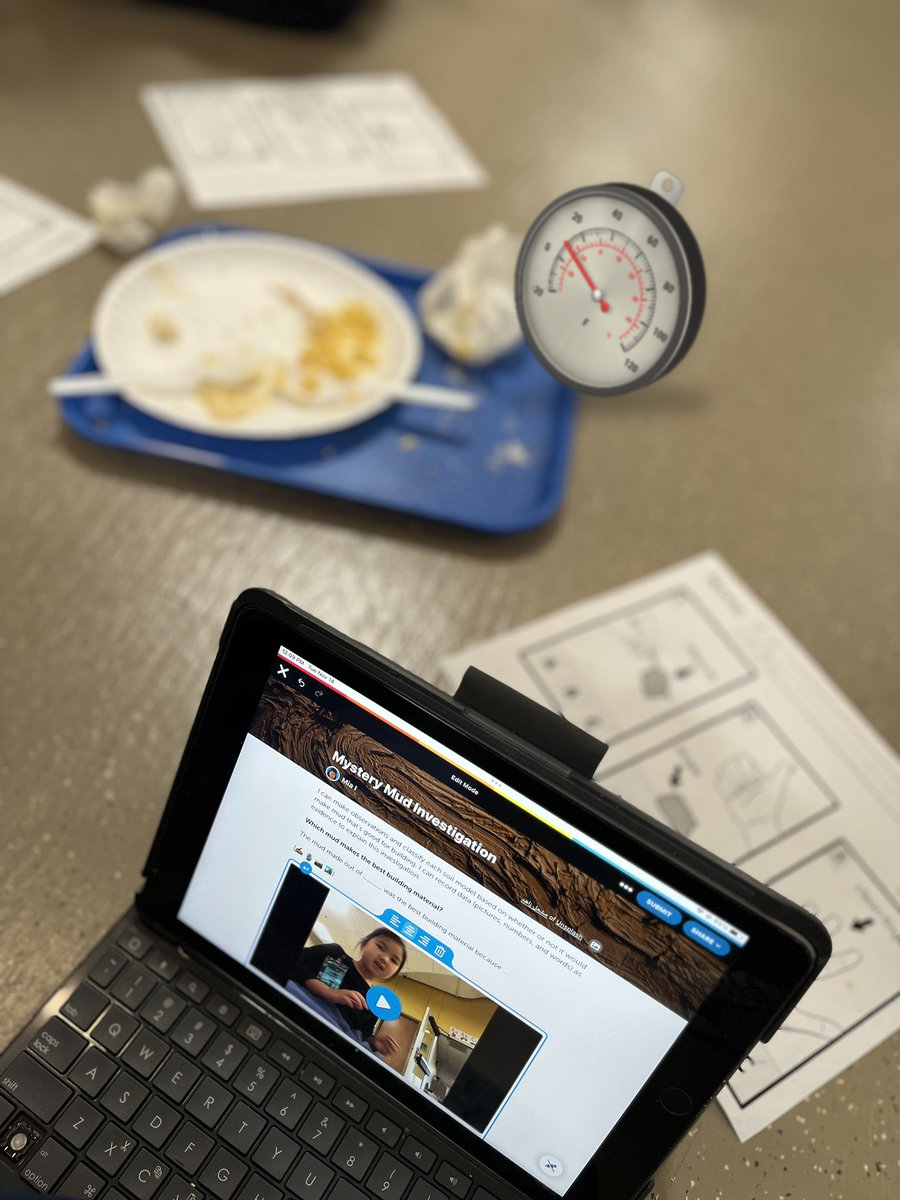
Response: 10 (°F)
